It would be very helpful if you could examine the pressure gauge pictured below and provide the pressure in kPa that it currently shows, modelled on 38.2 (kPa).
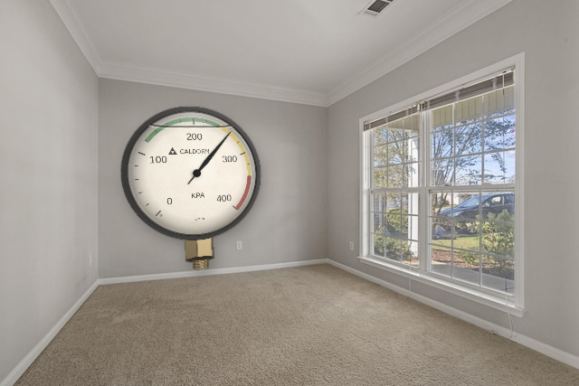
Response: 260 (kPa)
